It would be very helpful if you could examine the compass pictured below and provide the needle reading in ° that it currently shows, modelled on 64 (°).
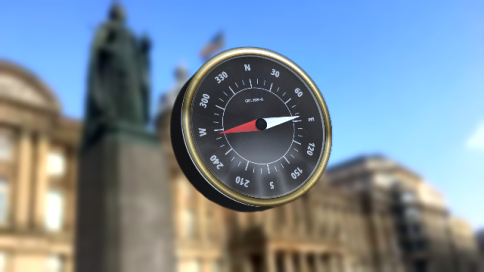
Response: 265 (°)
